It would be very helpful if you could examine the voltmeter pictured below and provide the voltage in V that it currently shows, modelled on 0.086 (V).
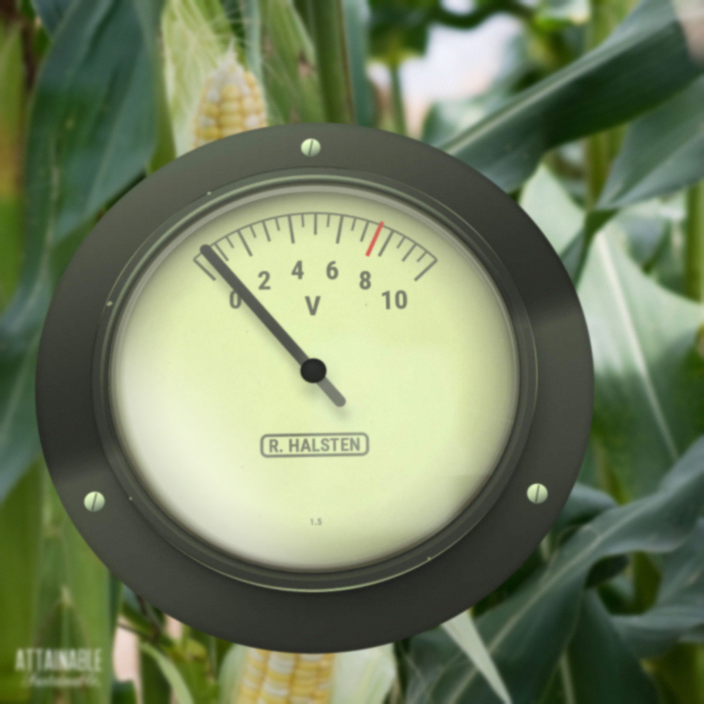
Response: 0.5 (V)
